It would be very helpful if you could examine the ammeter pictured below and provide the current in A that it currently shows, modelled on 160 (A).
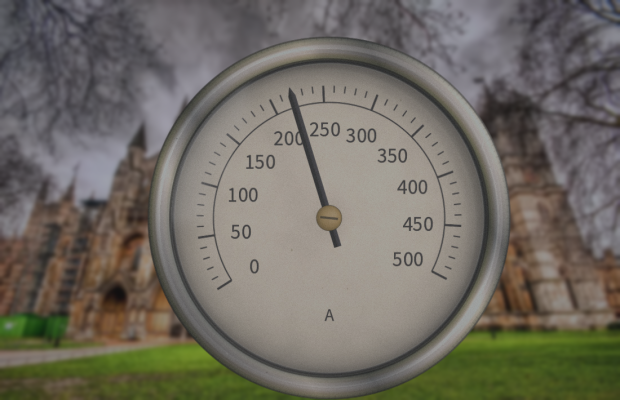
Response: 220 (A)
